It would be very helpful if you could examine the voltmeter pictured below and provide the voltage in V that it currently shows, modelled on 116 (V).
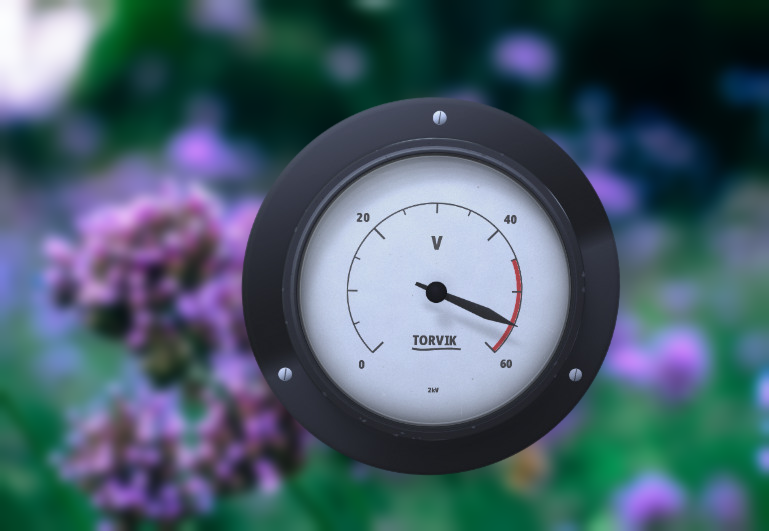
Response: 55 (V)
